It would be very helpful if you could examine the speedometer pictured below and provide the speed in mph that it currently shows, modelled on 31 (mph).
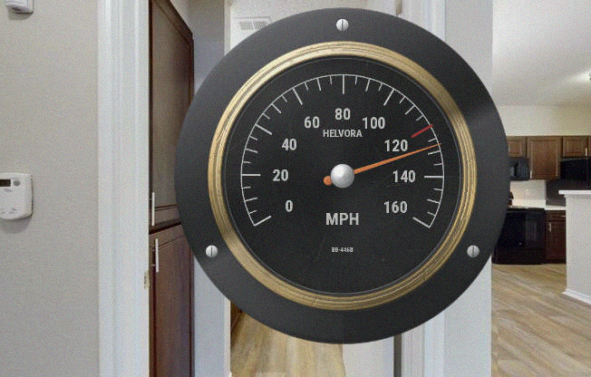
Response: 127.5 (mph)
